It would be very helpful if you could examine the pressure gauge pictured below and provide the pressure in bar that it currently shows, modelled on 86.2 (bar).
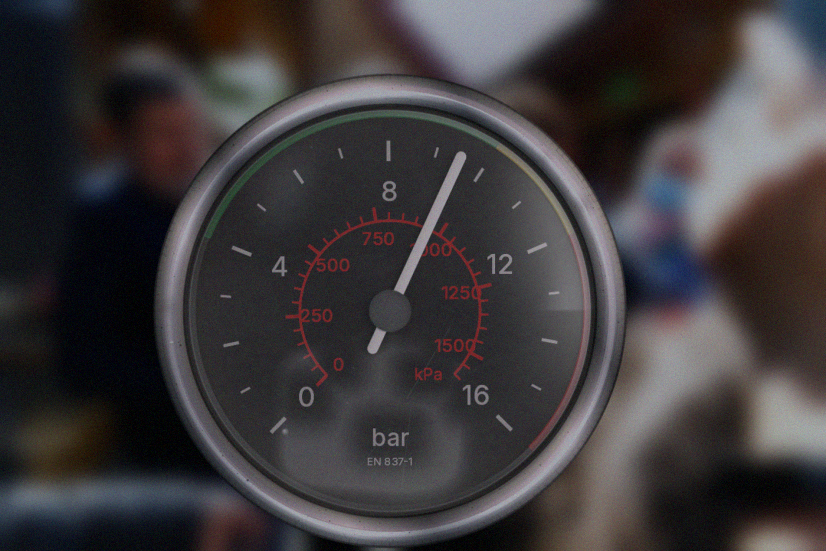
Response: 9.5 (bar)
